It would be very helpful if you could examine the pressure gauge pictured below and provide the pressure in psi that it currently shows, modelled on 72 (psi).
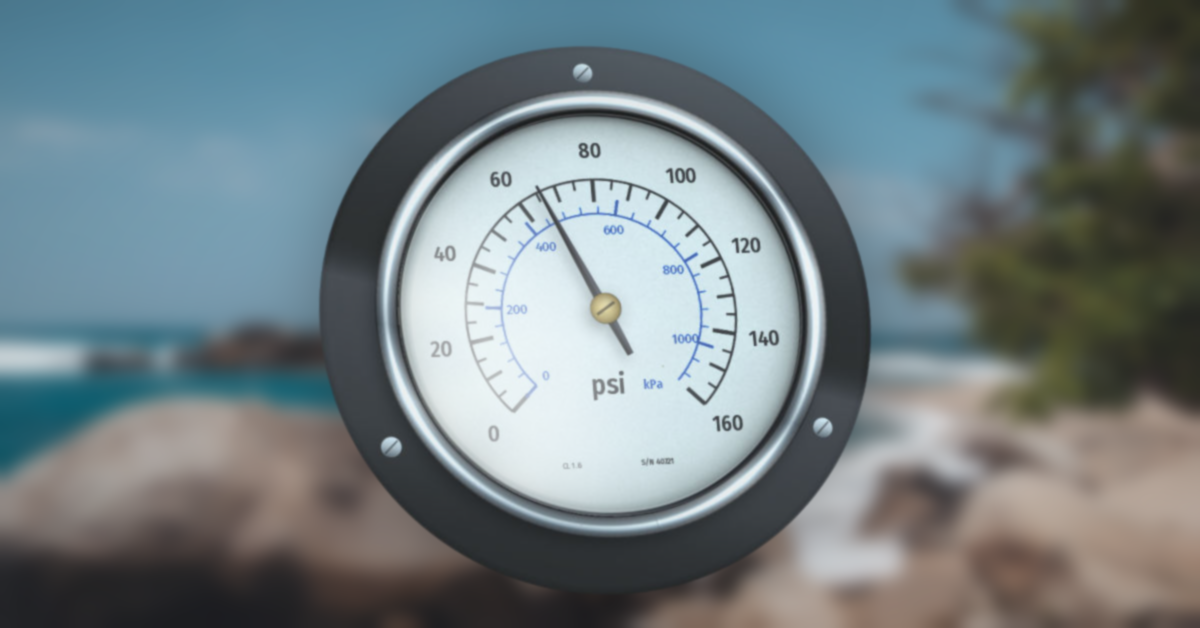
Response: 65 (psi)
